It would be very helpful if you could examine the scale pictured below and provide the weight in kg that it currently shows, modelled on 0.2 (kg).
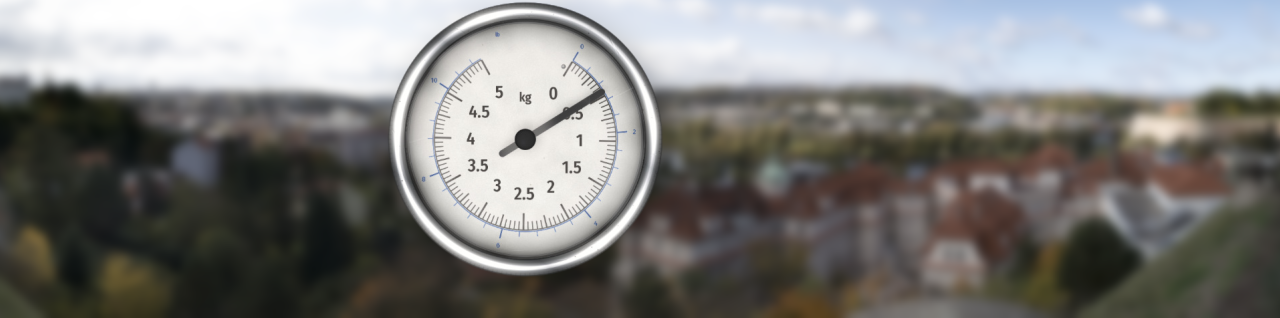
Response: 0.45 (kg)
